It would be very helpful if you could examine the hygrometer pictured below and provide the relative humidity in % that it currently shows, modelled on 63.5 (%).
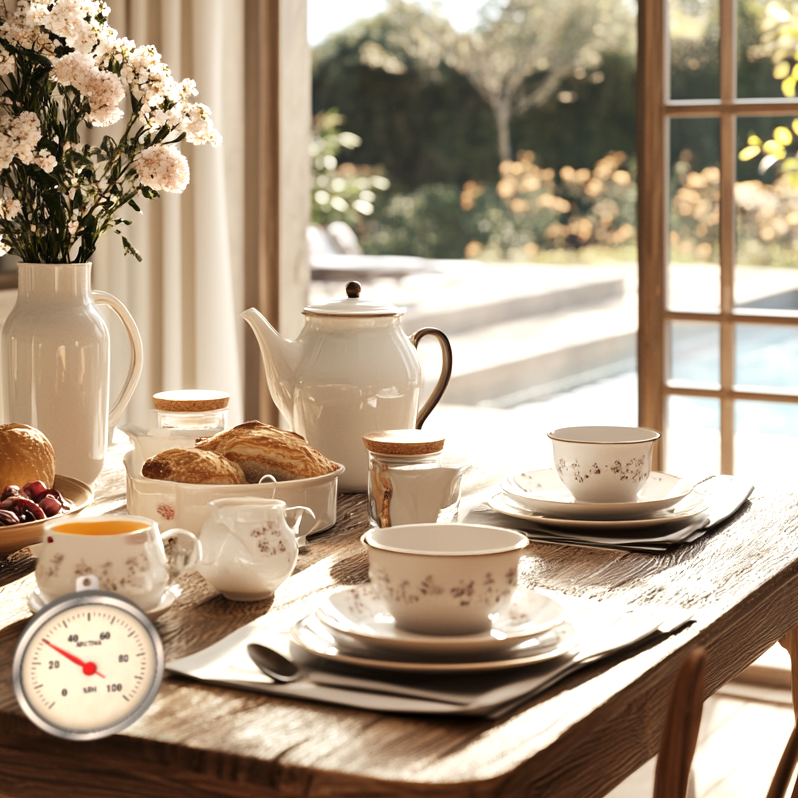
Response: 30 (%)
